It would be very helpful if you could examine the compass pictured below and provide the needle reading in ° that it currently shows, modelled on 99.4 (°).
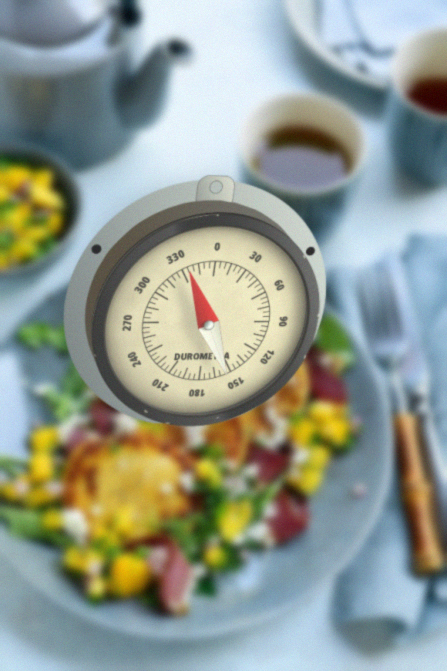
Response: 335 (°)
